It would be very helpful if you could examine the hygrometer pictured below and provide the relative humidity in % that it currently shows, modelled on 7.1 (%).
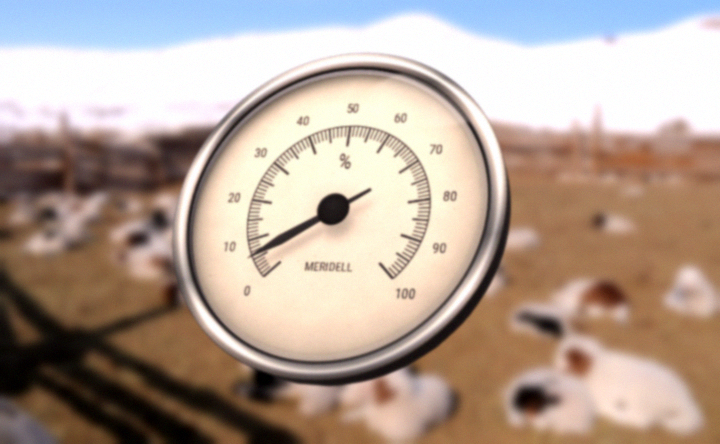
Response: 5 (%)
